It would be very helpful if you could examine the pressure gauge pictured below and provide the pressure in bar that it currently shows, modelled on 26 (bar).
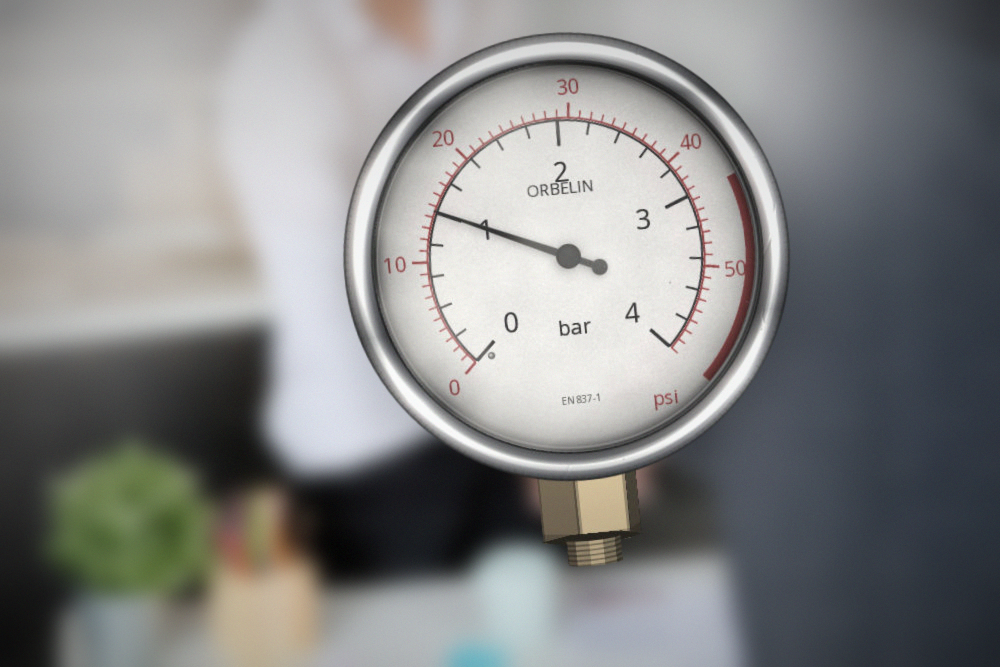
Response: 1 (bar)
